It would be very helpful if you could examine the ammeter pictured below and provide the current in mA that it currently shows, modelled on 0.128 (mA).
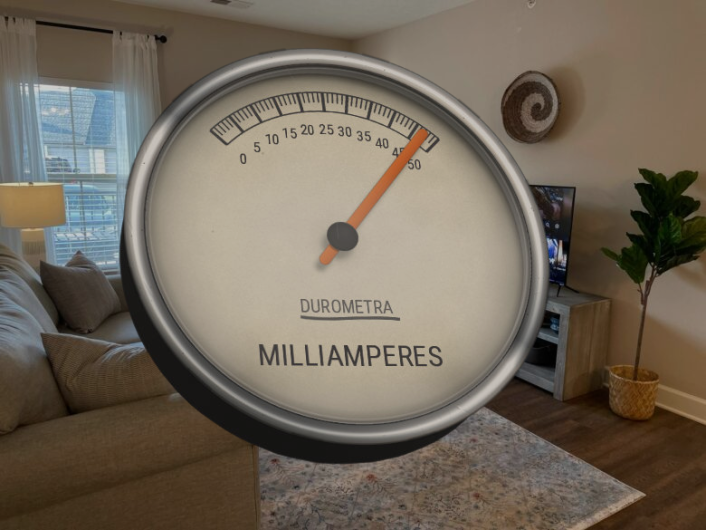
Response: 47 (mA)
